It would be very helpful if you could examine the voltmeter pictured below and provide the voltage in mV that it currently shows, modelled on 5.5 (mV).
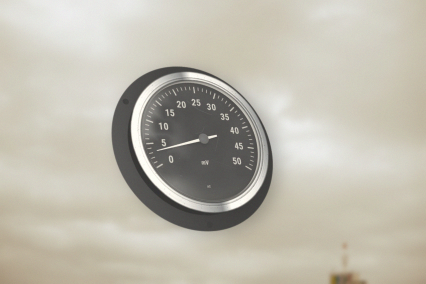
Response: 3 (mV)
